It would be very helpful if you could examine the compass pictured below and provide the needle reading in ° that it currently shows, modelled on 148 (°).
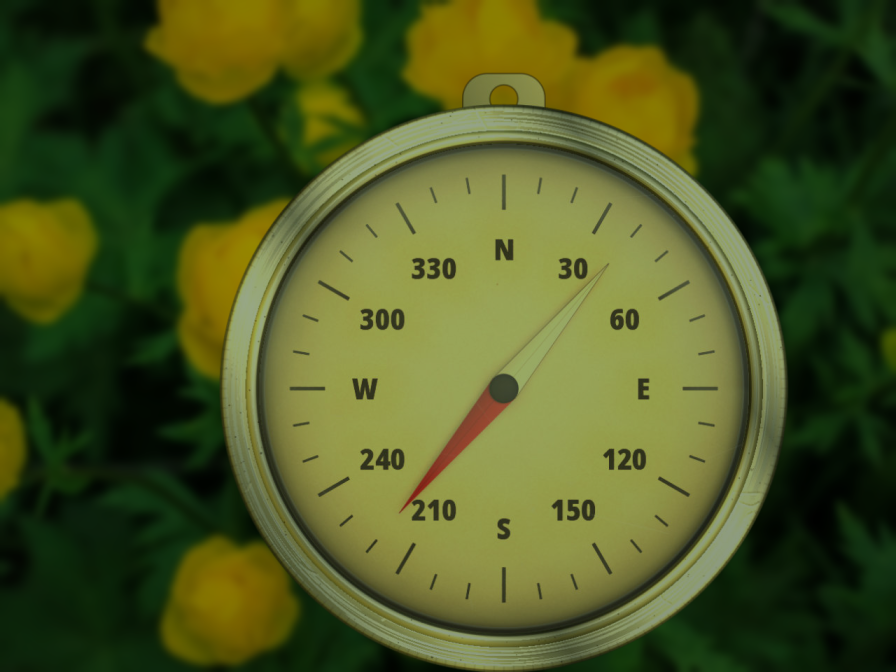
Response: 220 (°)
